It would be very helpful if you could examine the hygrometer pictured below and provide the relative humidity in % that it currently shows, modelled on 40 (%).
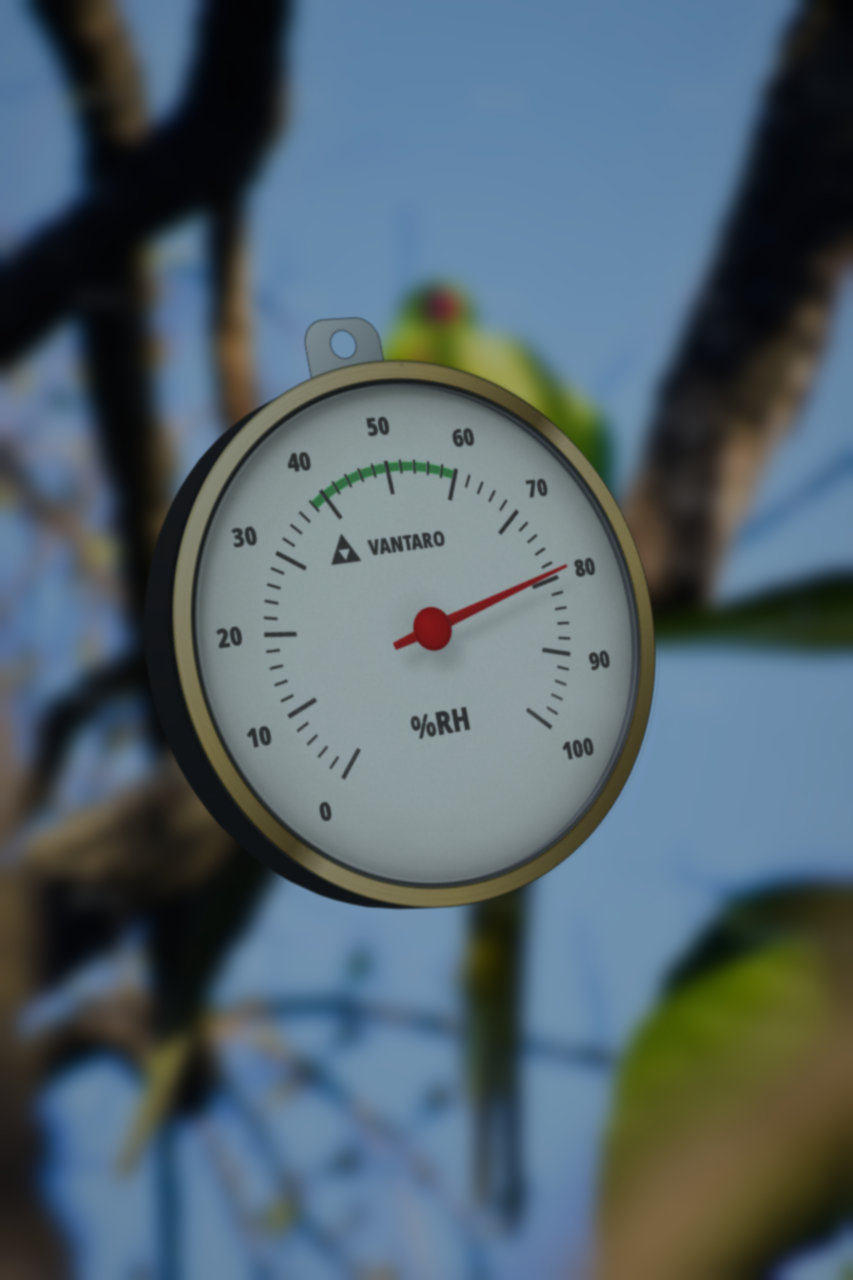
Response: 79 (%)
